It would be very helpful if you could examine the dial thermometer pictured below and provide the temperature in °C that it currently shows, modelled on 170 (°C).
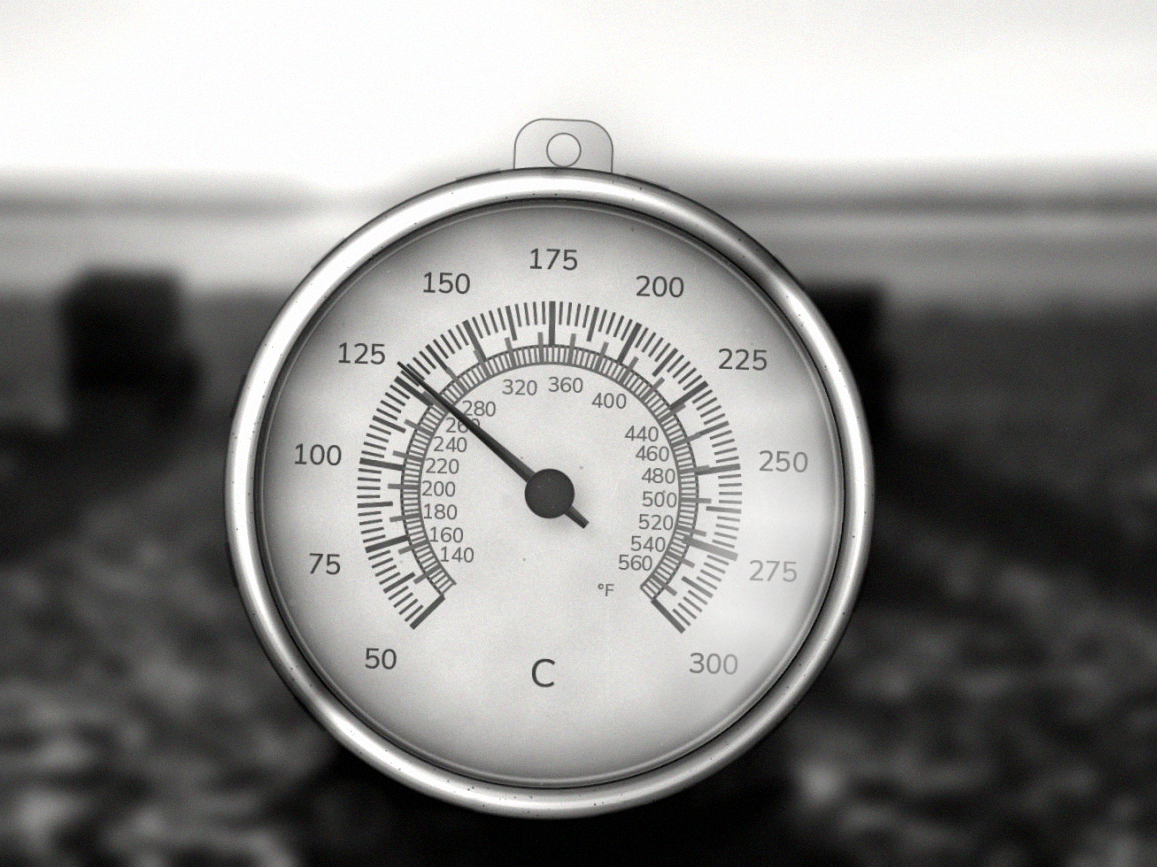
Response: 128.75 (°C)
